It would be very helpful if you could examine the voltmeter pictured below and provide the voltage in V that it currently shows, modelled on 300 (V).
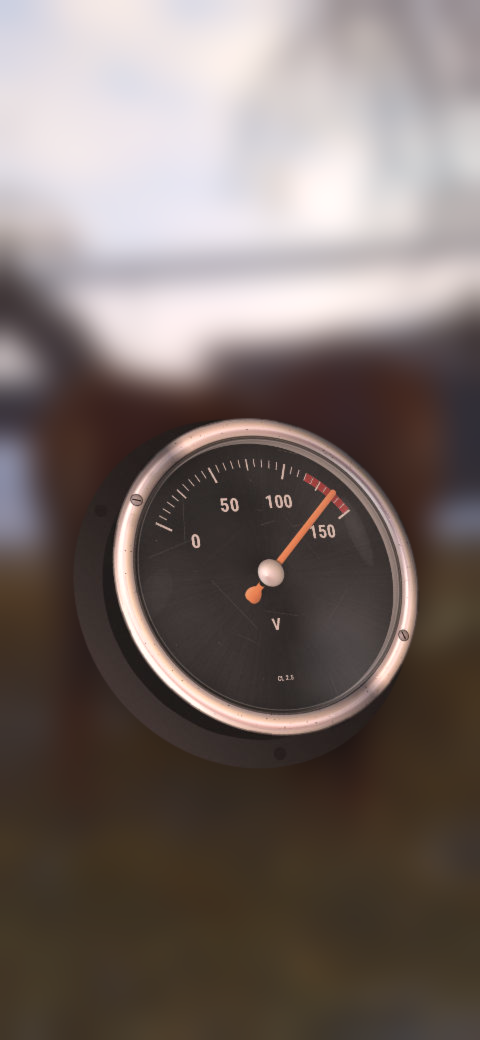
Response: 135 (V)
